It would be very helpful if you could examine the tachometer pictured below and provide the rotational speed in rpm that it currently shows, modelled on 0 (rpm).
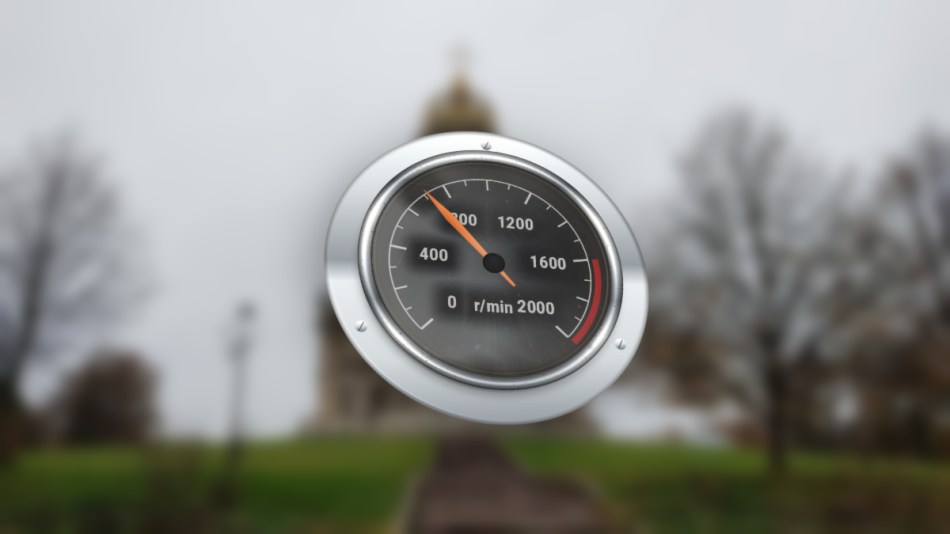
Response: 700 (rpm)
